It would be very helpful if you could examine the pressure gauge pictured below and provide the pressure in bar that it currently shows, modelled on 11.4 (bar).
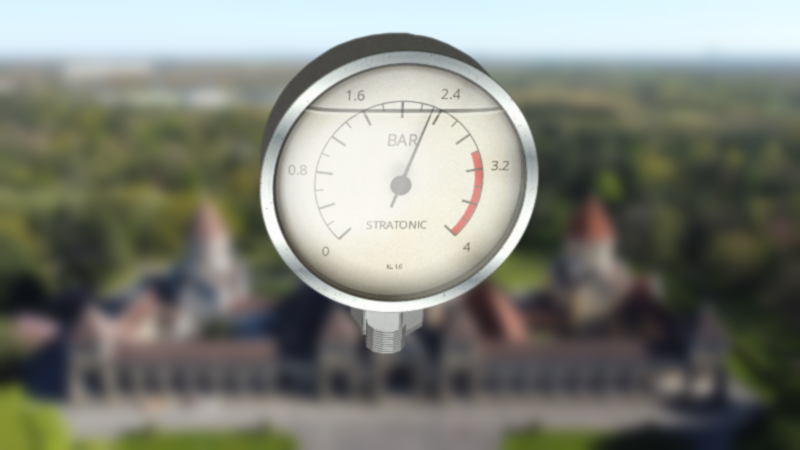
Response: 2.3 (bar)
